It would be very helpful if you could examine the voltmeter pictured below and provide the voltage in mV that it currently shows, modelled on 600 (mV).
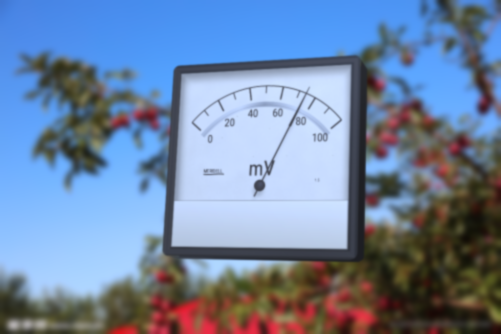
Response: 75 (mV)
